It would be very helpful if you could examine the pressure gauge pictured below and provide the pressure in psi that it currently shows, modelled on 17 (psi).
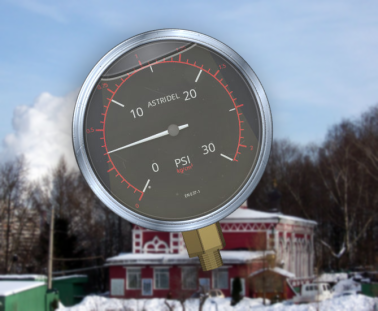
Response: 5 (psi)
